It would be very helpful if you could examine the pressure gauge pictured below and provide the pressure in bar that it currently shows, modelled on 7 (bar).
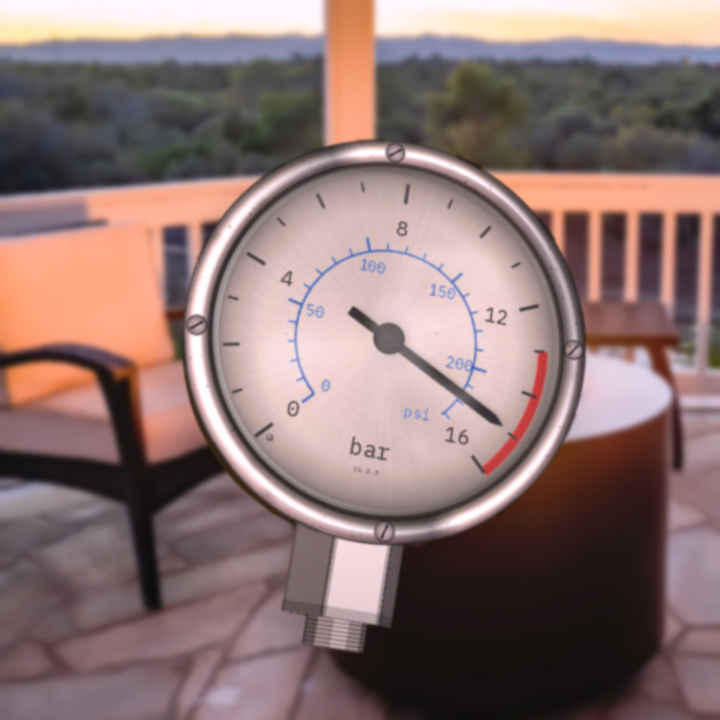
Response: 15 (bar)
